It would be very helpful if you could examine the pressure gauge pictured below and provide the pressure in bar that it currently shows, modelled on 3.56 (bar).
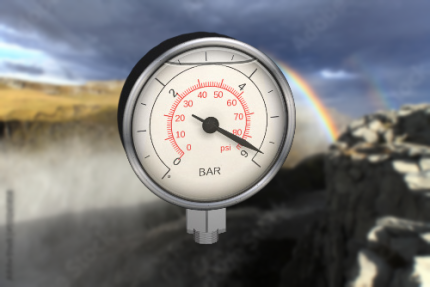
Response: 5.75 (bar)
